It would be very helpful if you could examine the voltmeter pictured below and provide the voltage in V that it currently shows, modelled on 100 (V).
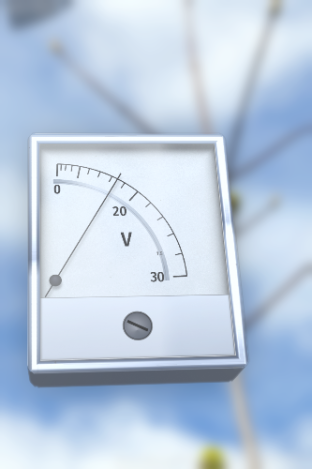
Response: 17 (V)
